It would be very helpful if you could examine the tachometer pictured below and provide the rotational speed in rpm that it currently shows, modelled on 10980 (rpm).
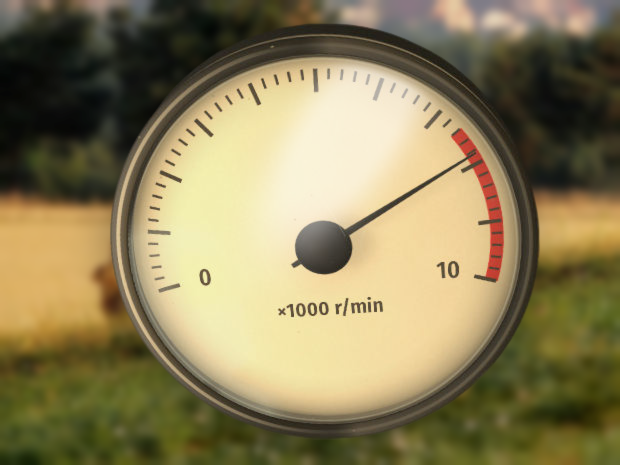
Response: 7800 (rpm)
